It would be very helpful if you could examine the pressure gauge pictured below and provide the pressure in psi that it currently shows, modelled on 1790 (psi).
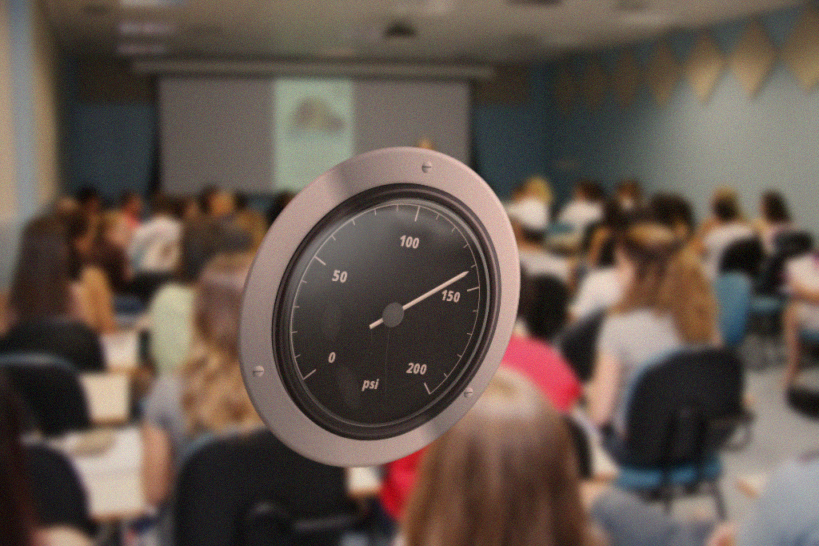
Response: 140 (psi)
